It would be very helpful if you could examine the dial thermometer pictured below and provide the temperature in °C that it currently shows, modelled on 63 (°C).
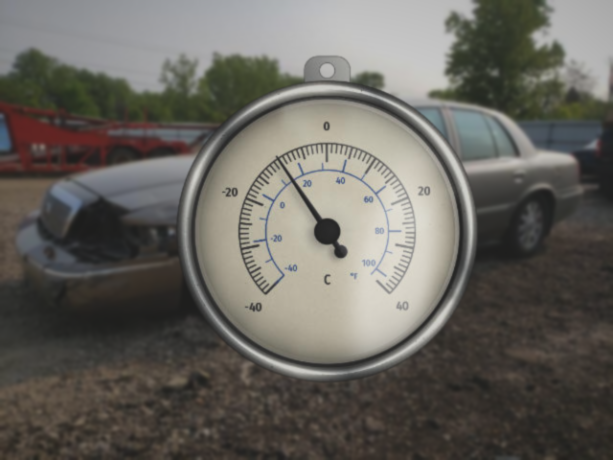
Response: -10 (°C)
